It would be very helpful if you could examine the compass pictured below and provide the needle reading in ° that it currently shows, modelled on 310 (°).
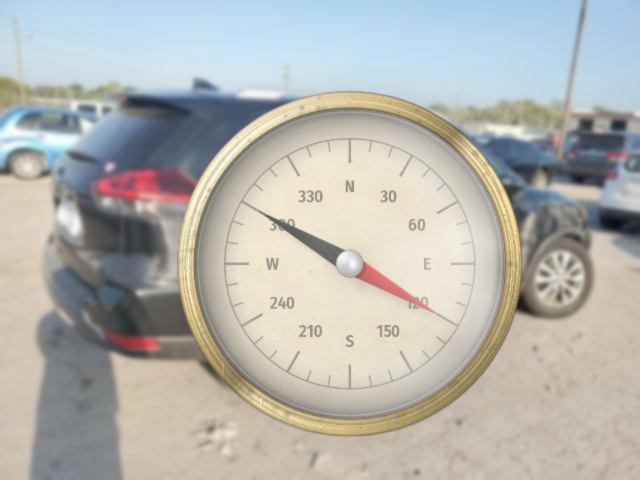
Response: 120 (°)
